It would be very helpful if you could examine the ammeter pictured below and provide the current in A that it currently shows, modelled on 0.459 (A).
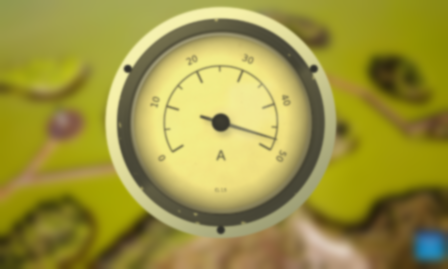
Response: 47.5 (A)
